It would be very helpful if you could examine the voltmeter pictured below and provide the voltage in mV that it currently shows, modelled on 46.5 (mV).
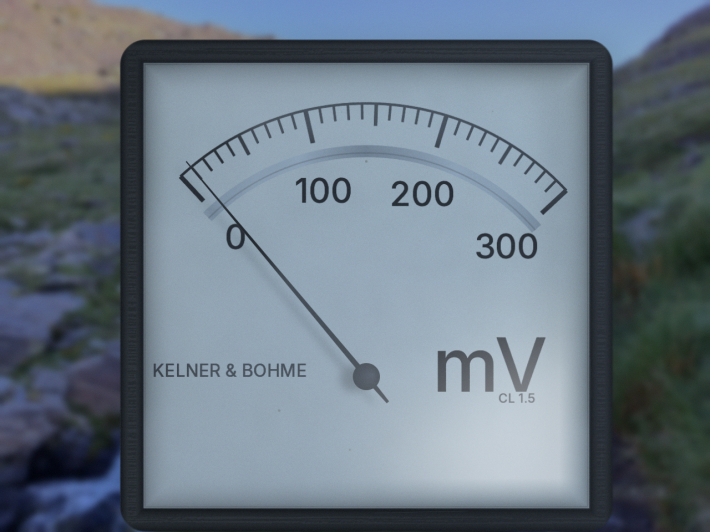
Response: 10 (mV)
